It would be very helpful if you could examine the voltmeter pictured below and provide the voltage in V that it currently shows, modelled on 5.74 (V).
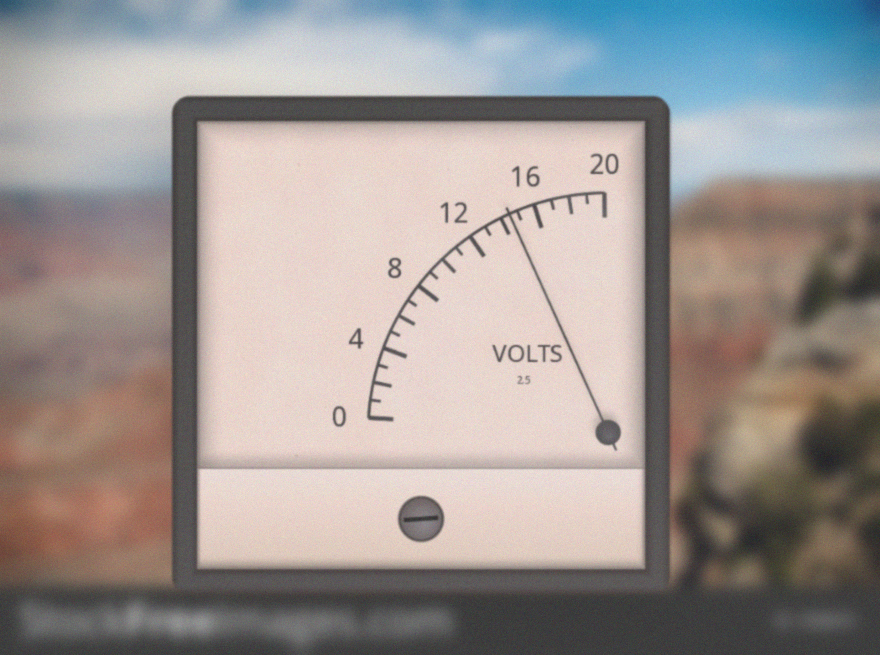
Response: 14.5 (V)
